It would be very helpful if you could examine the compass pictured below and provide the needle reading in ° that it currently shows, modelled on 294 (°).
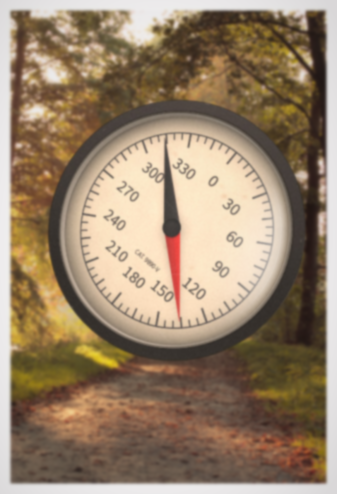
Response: 135 (°)
